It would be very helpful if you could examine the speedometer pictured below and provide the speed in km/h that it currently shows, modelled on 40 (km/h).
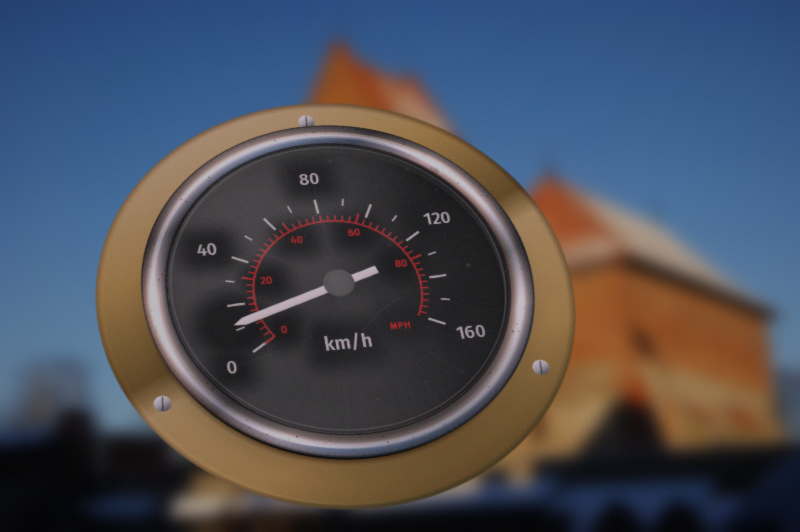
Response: 10 (km/h)
